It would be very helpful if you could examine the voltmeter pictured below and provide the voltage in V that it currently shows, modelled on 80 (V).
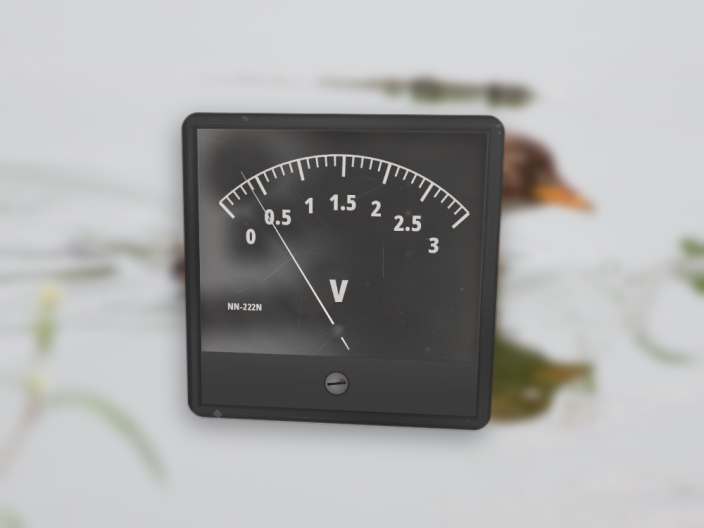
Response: 0.4 (V)
